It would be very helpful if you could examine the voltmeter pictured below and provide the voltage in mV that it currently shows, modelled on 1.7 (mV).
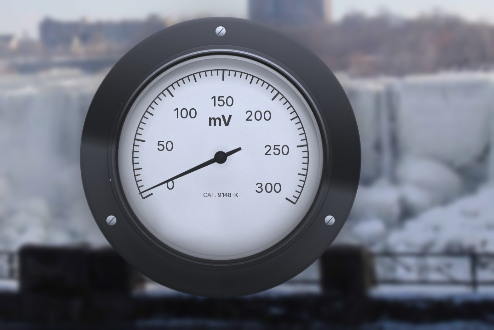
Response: 5 (mV)
